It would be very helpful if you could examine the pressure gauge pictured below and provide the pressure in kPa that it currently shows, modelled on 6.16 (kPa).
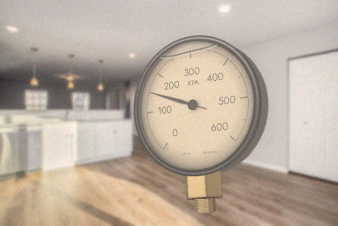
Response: 150 (kPa)
